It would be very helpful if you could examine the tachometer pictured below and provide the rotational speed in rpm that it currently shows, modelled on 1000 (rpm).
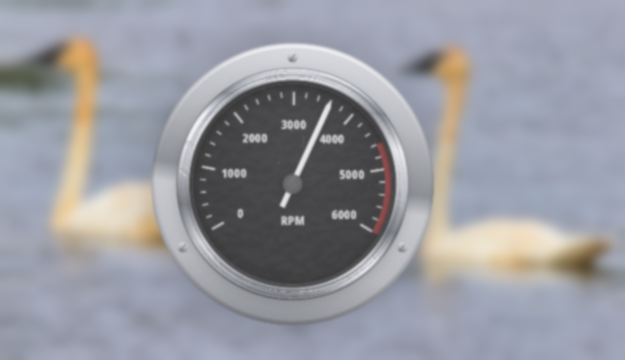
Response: 3600 (rpm)
